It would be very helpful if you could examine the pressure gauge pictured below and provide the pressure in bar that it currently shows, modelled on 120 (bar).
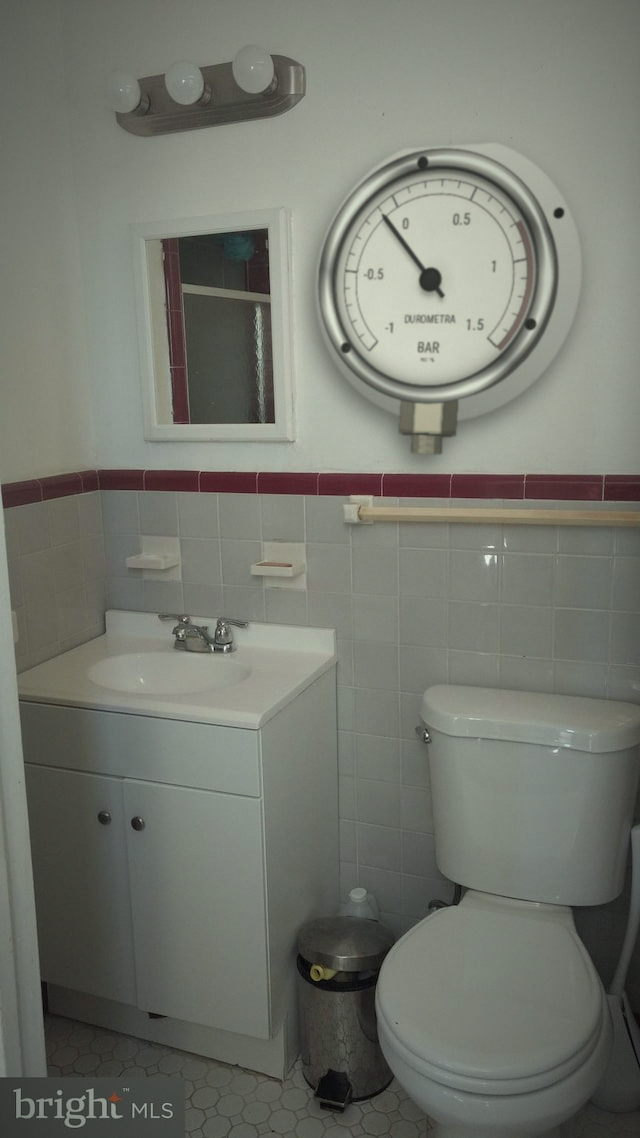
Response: -0.1 (bar)
